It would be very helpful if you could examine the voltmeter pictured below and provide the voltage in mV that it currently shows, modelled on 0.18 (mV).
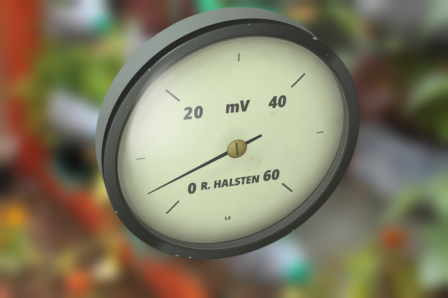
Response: 5 (mV)
